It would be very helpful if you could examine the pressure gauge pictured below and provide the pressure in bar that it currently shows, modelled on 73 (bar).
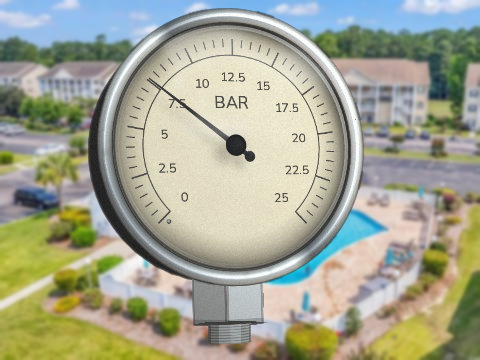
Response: 7.5 (bar)
